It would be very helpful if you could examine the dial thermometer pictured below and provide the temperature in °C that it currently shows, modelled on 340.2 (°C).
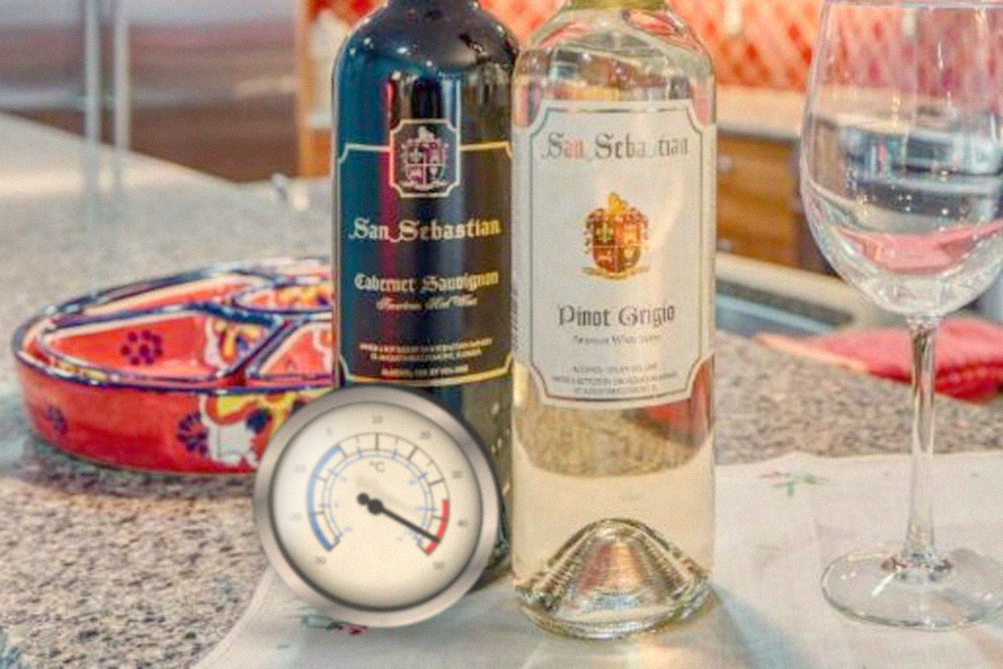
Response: 45 (°C)
